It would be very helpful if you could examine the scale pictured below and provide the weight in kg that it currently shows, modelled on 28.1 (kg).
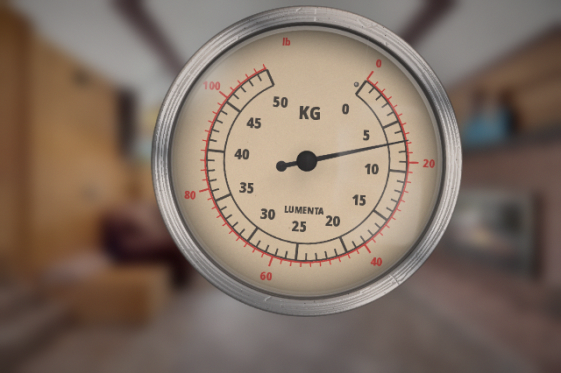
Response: 7 (kg)
